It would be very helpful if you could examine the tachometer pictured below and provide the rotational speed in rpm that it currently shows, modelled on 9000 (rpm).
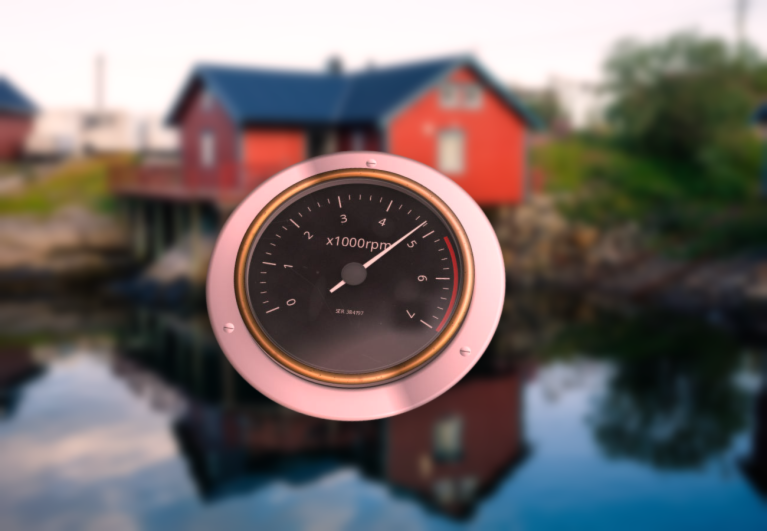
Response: 4800 (rpm)
